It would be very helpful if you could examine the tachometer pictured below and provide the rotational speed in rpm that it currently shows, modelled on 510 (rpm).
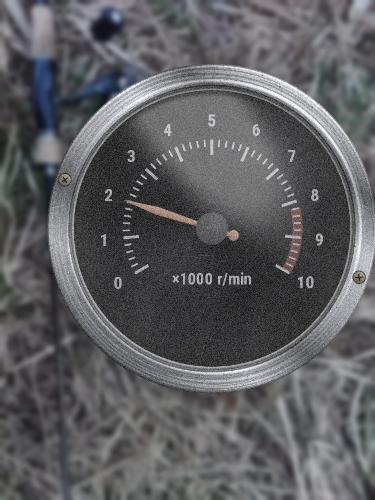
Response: 2000 (rpm)
